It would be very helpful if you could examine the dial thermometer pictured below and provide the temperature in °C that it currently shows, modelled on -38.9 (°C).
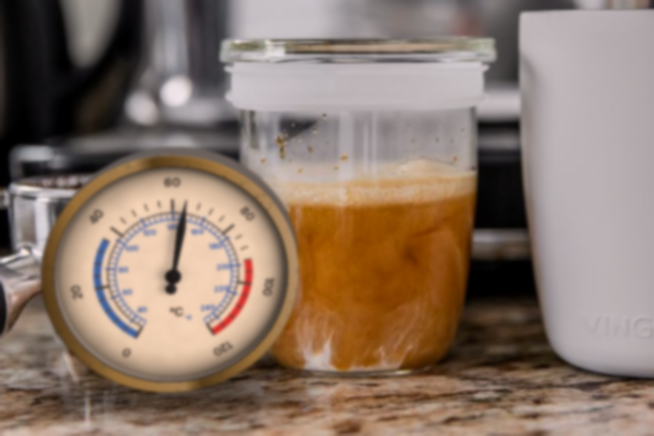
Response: 64 (°C)
